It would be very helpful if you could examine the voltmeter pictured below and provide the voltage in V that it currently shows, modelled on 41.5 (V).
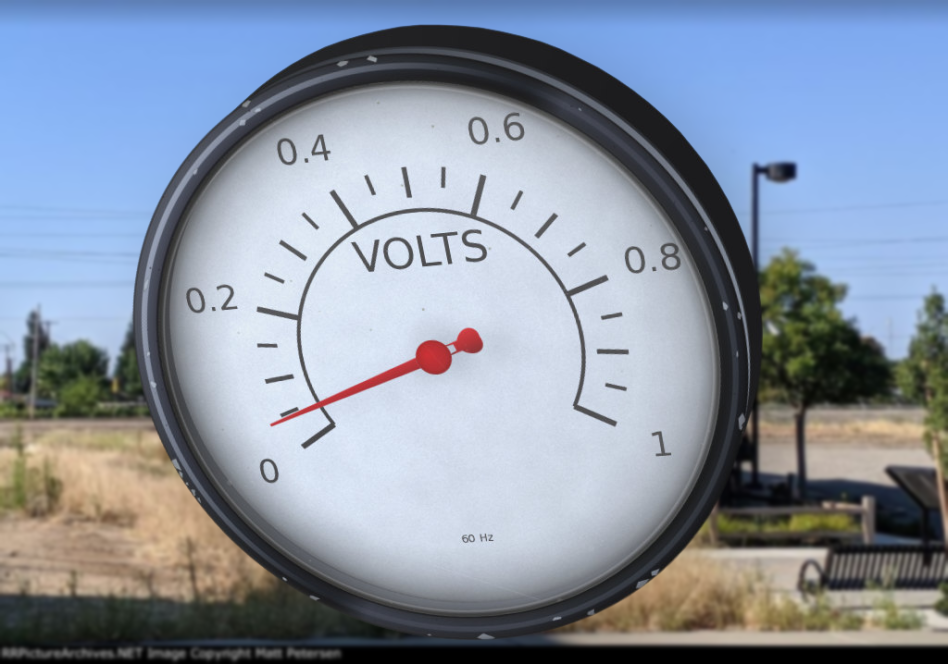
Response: 0.05 (V)
